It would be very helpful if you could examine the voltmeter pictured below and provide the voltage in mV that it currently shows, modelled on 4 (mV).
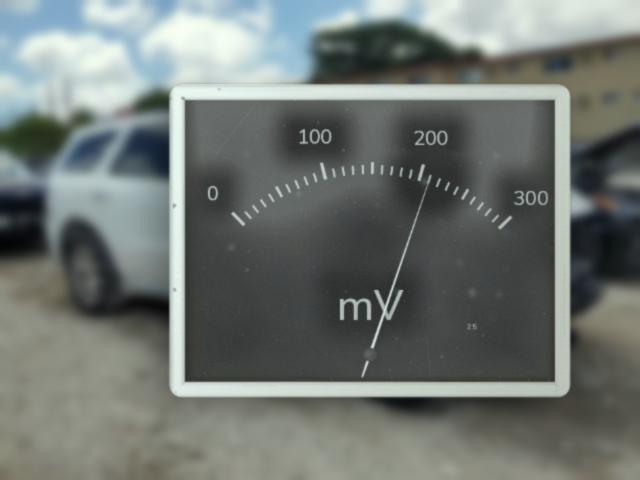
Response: 210 (mV)
